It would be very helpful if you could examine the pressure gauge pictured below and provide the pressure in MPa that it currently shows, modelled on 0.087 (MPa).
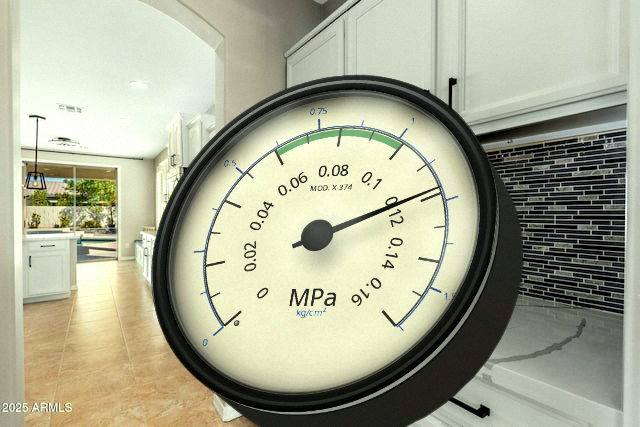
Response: 0.12 (MPa)
